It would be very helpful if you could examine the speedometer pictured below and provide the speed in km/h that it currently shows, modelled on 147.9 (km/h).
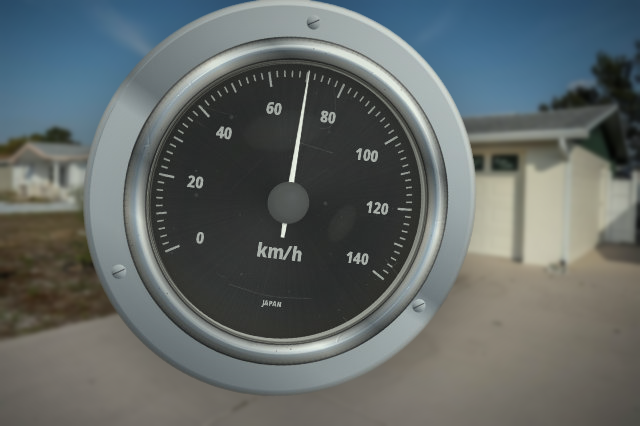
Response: 70 (km/h)
